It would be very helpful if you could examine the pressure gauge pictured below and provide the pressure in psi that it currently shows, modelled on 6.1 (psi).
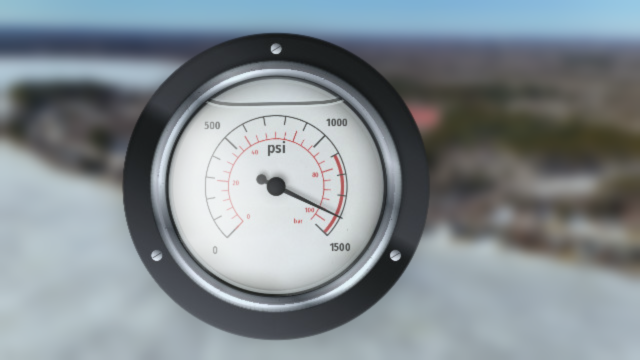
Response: 1400 (psi)
